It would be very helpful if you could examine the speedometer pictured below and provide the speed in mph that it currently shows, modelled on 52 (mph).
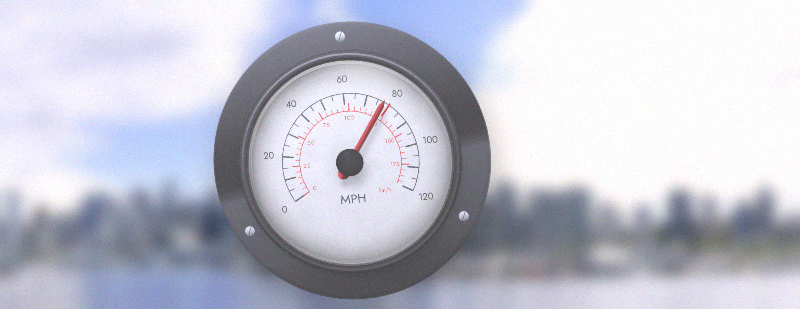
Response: 77.5 (mph)
